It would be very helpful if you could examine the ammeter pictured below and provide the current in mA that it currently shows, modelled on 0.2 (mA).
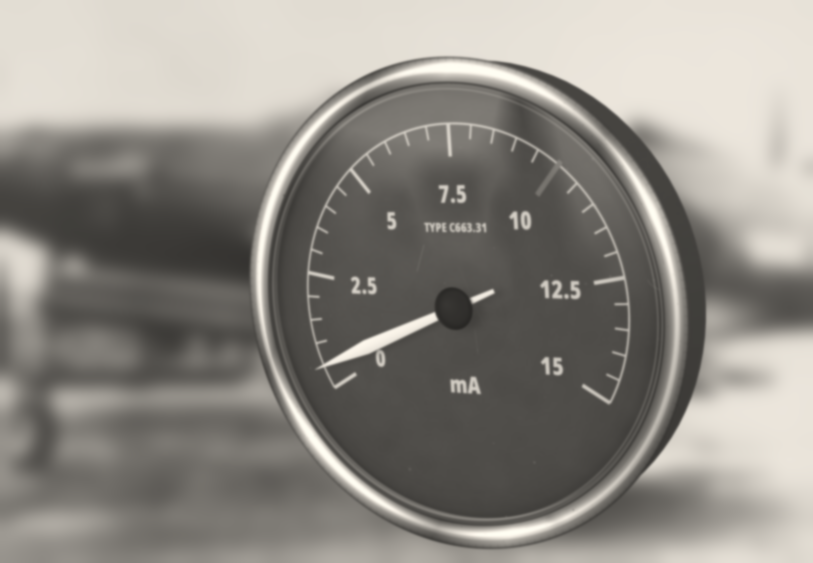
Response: 0.5 (mA)
